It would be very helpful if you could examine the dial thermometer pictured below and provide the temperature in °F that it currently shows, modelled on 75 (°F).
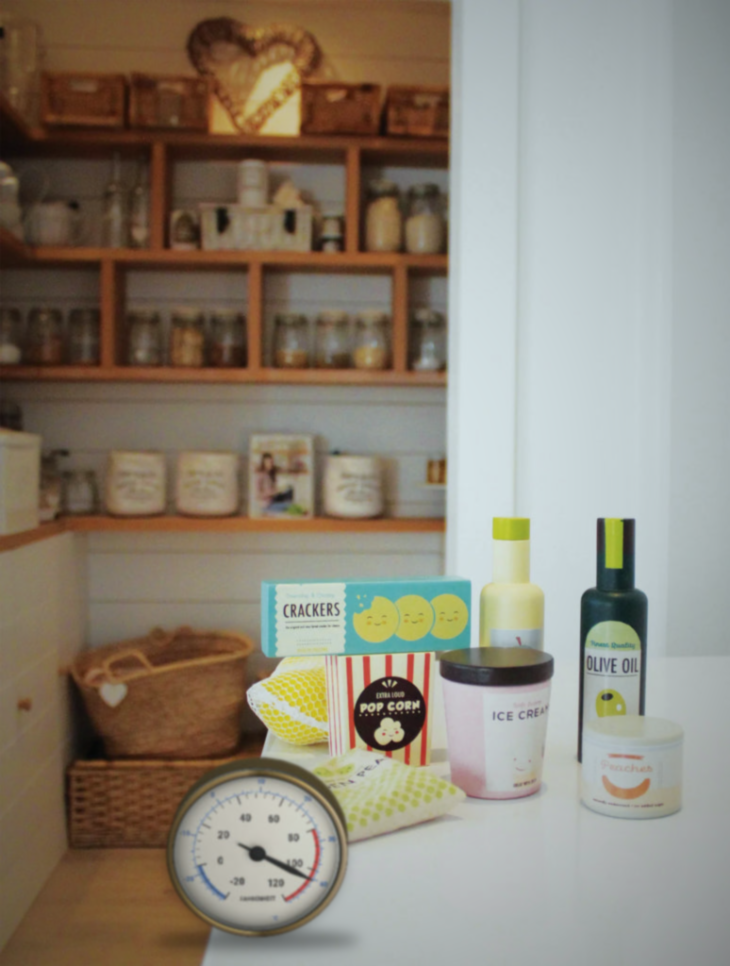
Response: 104 (°F)
